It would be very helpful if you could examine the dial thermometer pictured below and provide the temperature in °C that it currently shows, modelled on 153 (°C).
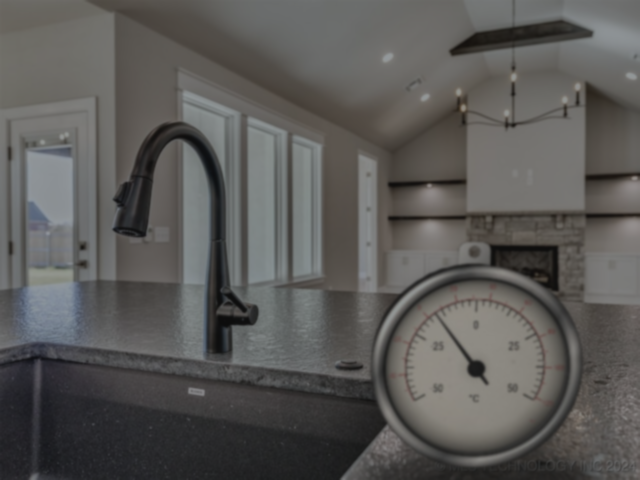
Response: -15 (°C)
